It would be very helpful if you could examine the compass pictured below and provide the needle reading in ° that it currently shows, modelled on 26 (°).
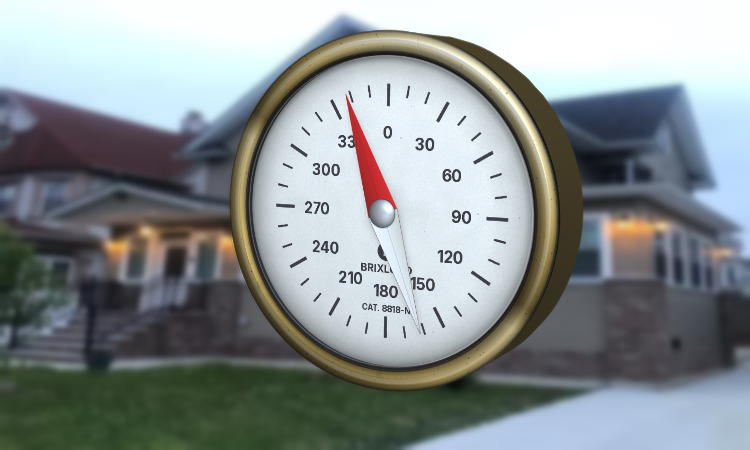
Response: 340 (°)
